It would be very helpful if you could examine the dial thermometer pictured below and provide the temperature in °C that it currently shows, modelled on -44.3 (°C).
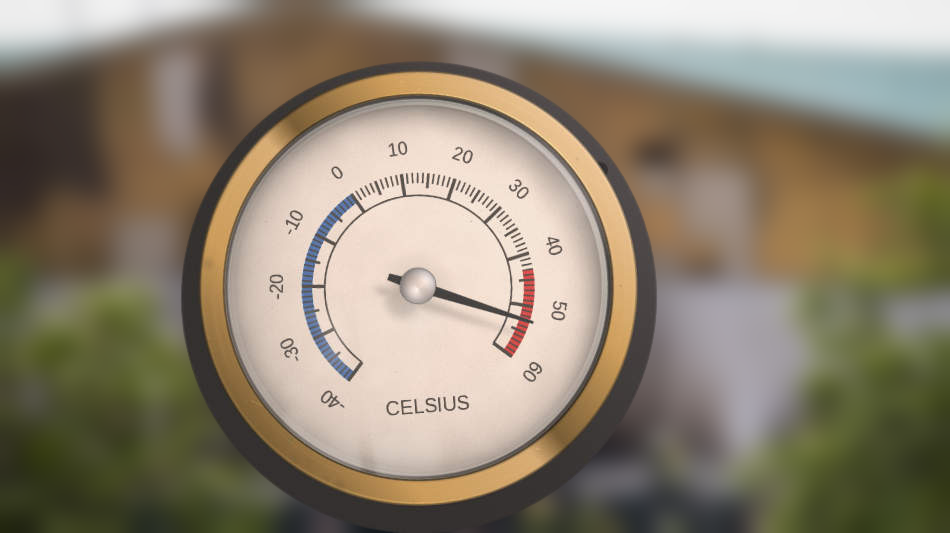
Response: 53 (°C)
